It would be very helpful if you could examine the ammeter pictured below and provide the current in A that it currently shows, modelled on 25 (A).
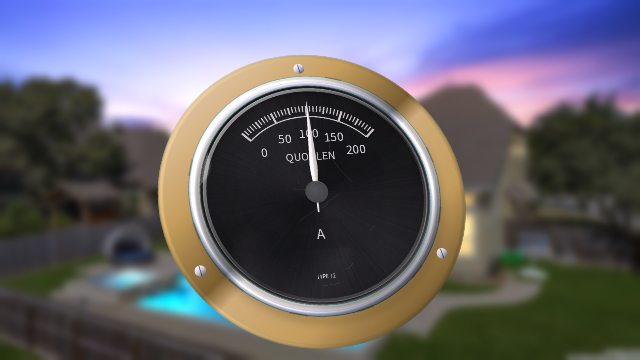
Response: 100 (A)
